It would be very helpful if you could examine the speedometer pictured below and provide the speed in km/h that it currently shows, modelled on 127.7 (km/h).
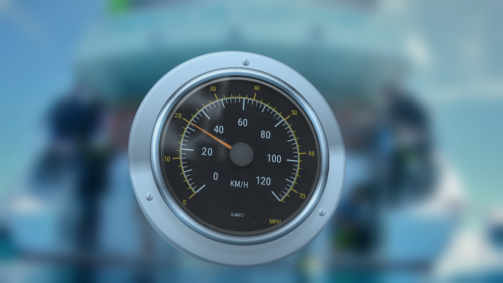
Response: 32 (km/h)
